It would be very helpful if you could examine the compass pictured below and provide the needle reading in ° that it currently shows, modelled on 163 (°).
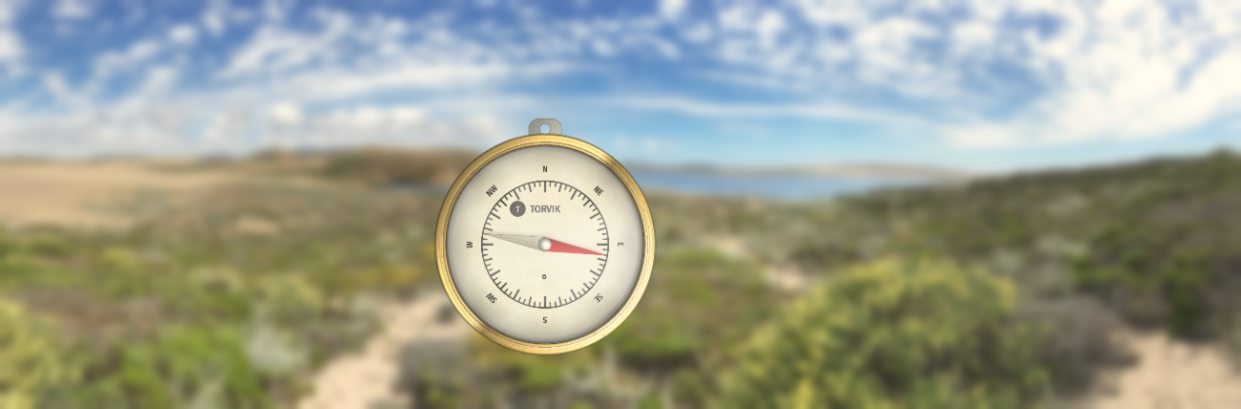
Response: 100 (°)
